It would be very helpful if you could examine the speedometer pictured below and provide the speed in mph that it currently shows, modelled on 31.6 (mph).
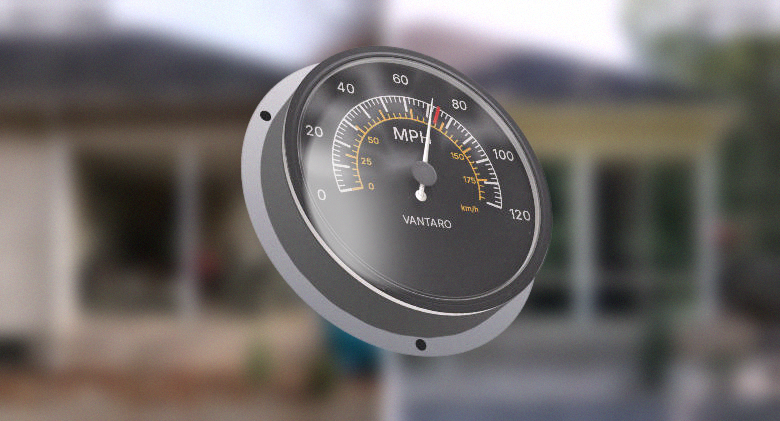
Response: 70 (mph)
